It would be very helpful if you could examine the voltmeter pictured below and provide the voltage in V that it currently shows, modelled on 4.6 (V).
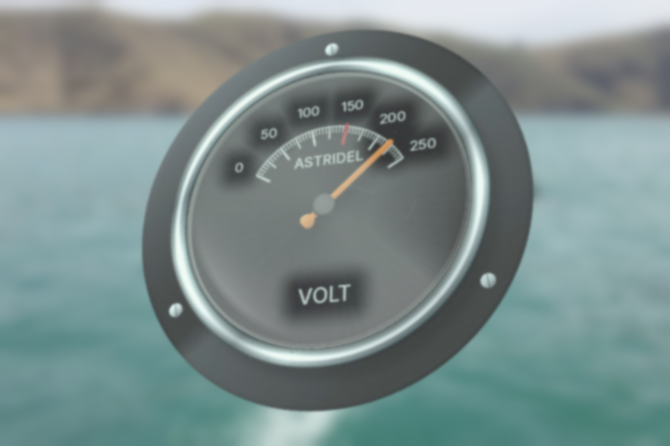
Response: 225 (V)
